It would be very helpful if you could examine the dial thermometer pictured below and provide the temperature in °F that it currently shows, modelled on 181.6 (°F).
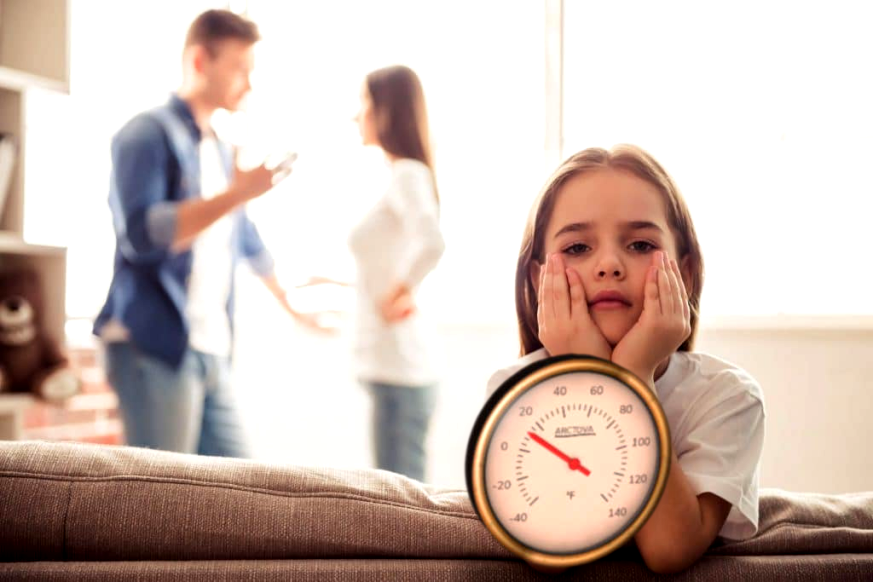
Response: 12 (°F)
